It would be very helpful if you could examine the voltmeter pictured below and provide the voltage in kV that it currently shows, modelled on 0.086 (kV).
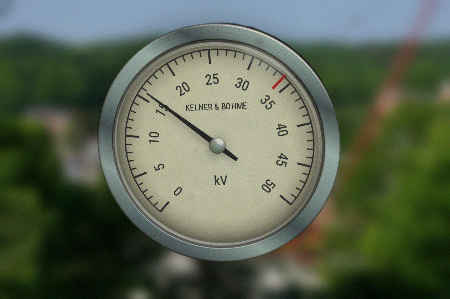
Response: 16 (kV)
